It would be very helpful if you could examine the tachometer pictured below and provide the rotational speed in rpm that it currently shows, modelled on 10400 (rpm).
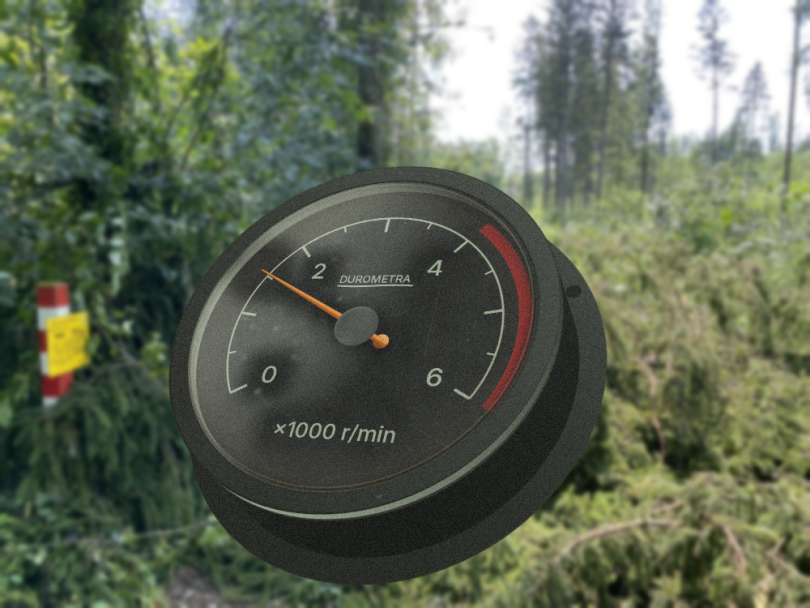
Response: 1500 (rpm)
